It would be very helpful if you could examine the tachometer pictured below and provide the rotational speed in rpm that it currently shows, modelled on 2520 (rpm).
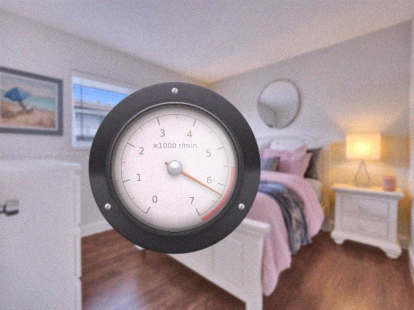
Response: 6250 (rpm)
